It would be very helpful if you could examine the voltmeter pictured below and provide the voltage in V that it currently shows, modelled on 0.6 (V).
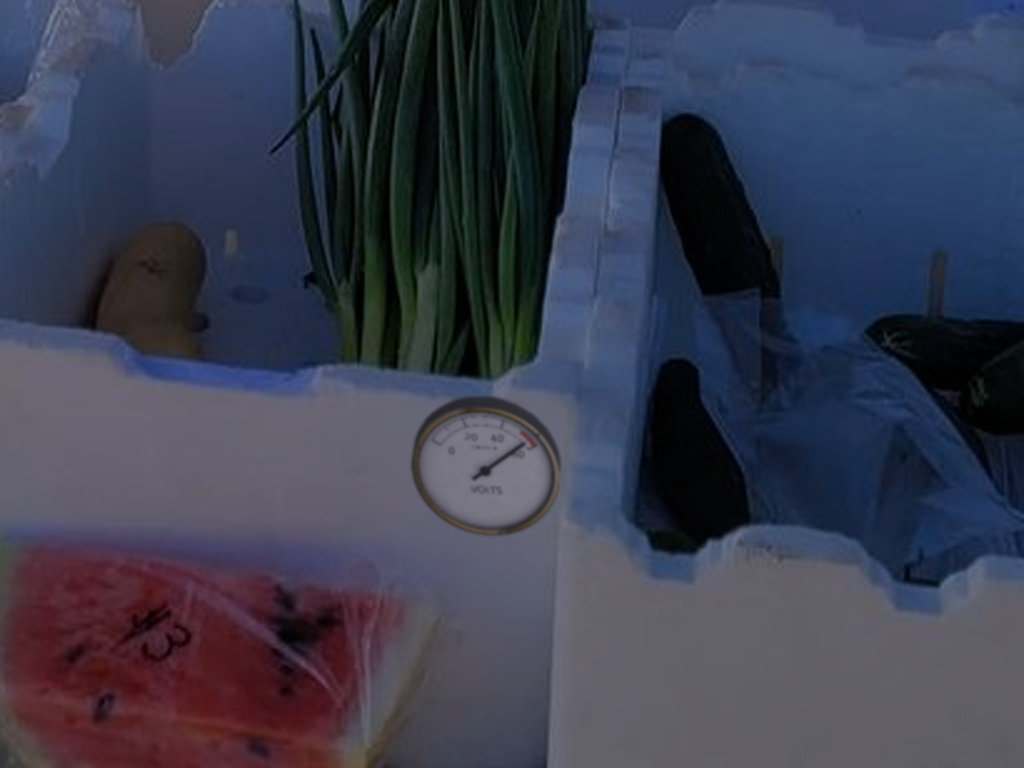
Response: 55 (V)
